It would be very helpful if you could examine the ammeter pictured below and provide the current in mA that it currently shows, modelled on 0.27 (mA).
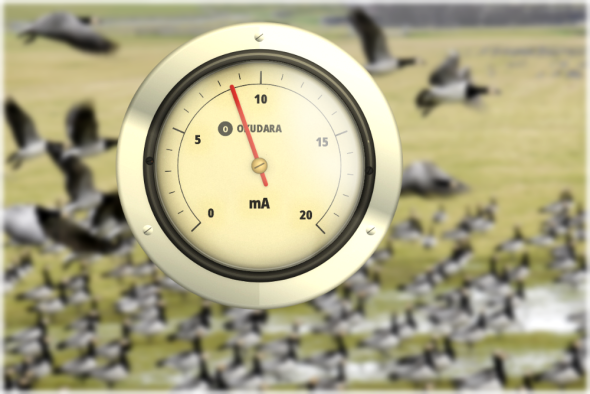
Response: 8.5 (mA)
